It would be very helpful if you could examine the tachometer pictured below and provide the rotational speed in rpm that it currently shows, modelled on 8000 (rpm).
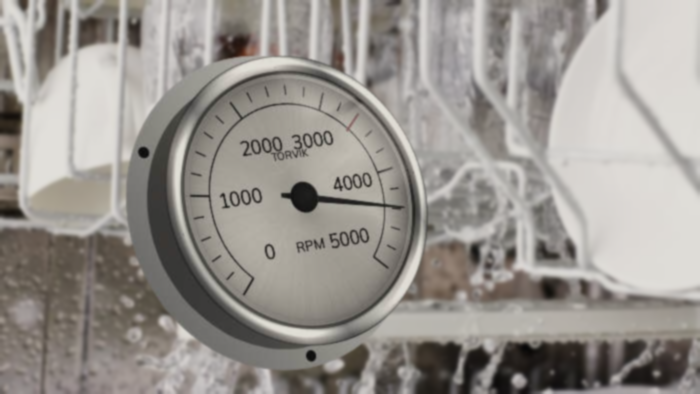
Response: 4400 (rpm)
